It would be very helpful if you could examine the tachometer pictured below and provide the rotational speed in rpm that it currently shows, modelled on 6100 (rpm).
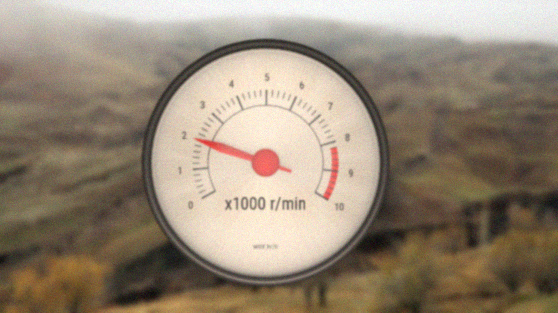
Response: 2000 (rpm)
